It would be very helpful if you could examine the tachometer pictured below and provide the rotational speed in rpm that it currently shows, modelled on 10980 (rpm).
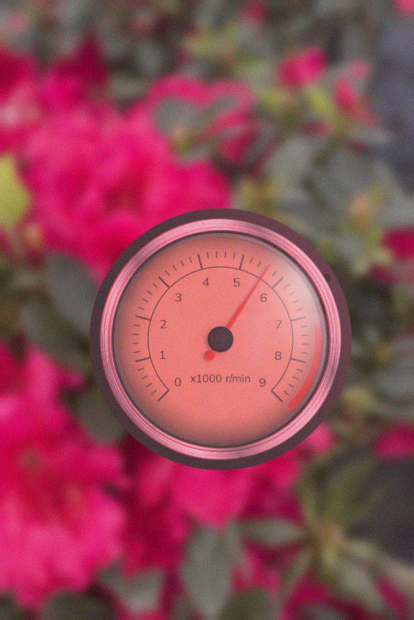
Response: 5600 (rpm)
